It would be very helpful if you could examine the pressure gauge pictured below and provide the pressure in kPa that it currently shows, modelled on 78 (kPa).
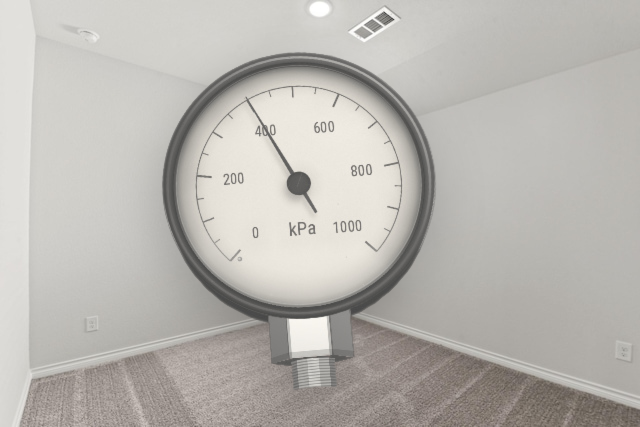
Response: 400 (kPa)
